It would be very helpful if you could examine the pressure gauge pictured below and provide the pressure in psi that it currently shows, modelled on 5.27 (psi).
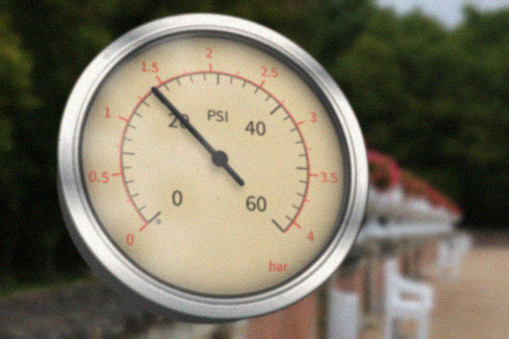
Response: 20 (psi)
